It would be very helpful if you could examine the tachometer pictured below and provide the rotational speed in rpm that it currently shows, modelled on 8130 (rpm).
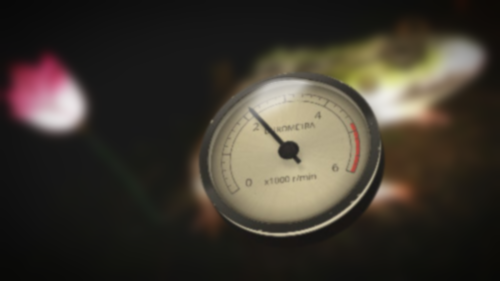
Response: 2200 (rpm)
